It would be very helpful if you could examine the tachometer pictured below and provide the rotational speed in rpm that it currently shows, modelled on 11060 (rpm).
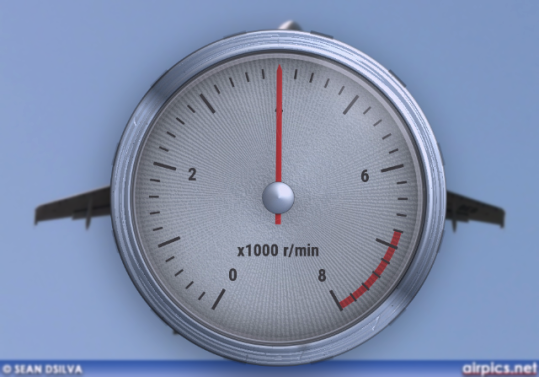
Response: 4000 (rpm)
